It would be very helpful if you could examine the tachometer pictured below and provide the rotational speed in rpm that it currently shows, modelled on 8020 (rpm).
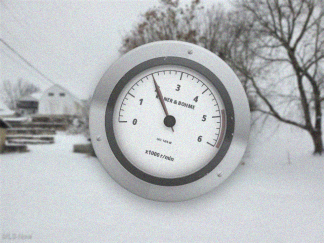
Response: 2000 (rpm)
